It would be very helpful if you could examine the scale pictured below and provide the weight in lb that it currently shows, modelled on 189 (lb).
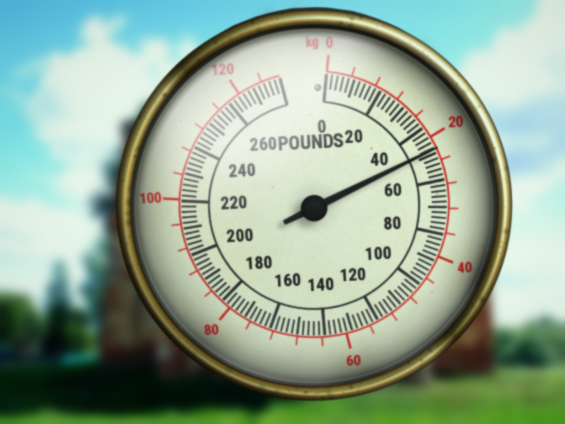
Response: 48 (lb)
